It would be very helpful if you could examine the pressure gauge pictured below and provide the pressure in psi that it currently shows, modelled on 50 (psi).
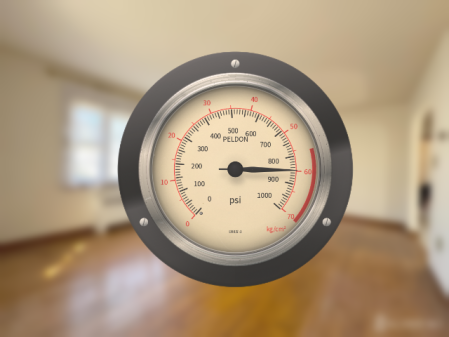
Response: 850 (psi)
